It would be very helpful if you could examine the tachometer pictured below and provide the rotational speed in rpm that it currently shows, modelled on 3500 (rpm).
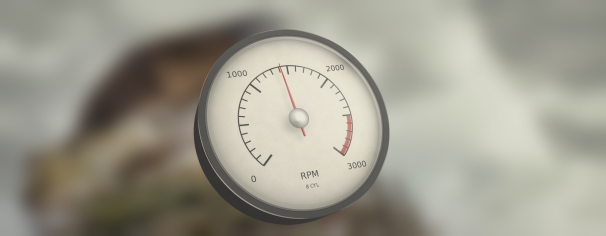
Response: 1400 (rpm)
